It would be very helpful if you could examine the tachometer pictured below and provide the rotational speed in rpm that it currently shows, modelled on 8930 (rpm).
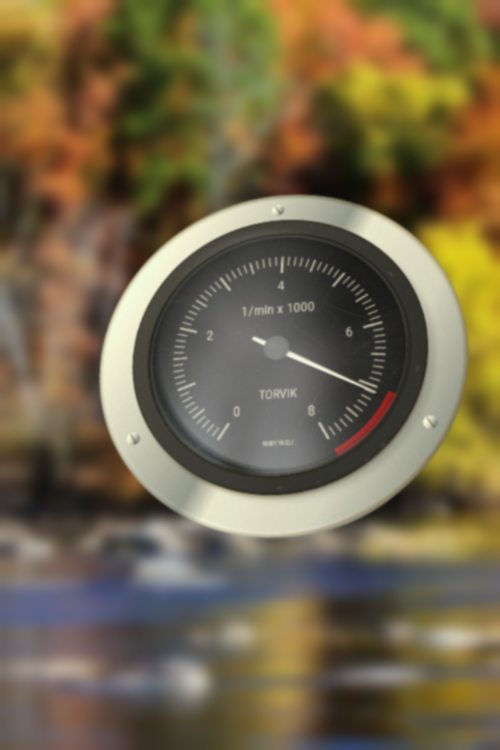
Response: 7100 (rpm)
